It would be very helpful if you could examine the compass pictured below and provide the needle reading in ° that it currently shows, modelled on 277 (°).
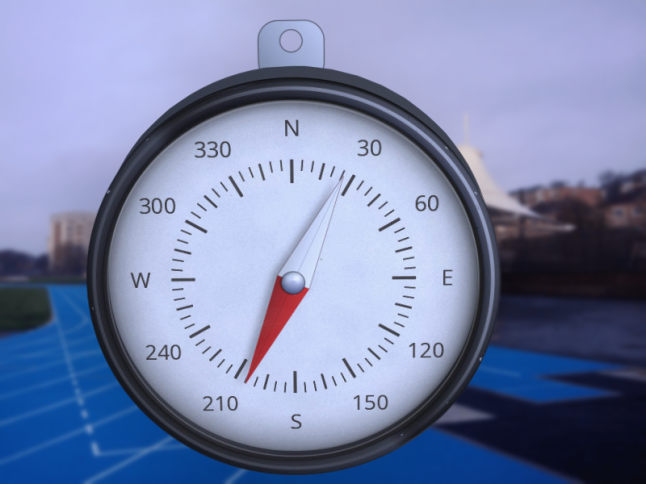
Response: 205 (°)
